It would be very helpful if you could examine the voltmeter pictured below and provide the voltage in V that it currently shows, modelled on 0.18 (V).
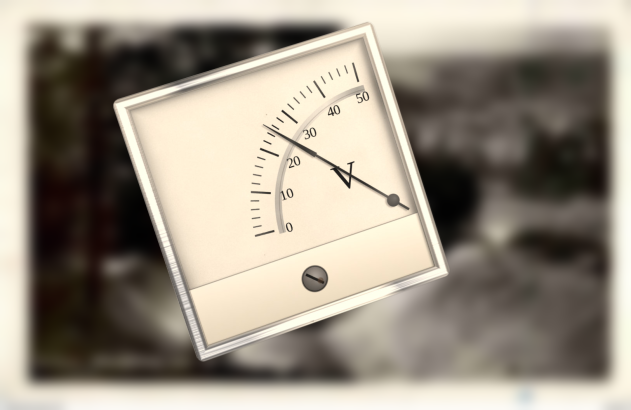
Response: 25 (V)
